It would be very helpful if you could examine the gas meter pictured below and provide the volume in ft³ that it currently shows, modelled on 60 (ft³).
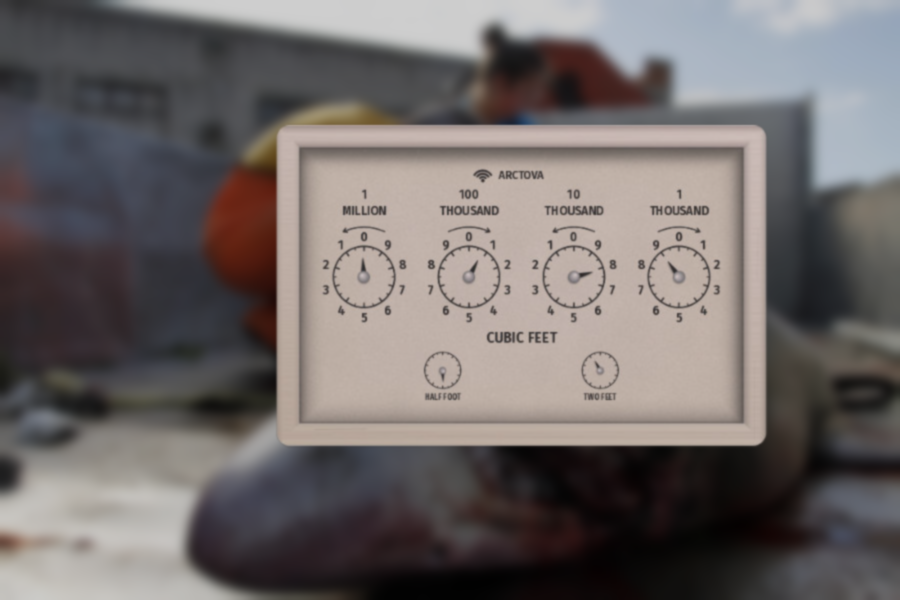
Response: 7900 (ft³)
